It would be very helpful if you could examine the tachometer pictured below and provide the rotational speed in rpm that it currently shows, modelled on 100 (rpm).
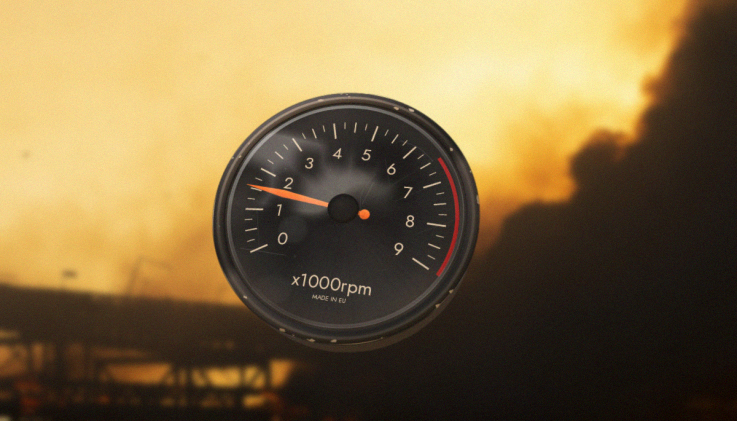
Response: 1500 (rpm)
